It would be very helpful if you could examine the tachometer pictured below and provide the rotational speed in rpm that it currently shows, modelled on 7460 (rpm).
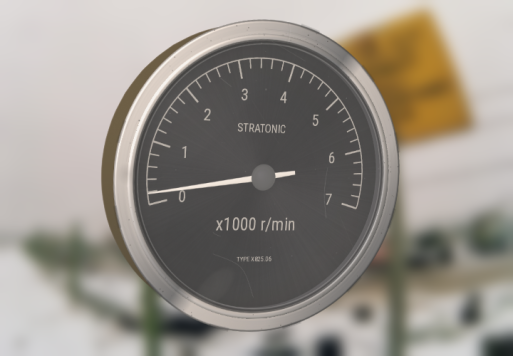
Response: 200 (rpm)
